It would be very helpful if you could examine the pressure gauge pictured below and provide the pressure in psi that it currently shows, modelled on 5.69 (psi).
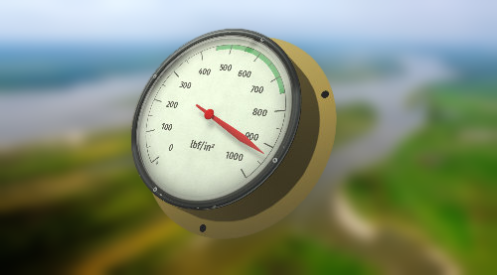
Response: 925 (psi)
